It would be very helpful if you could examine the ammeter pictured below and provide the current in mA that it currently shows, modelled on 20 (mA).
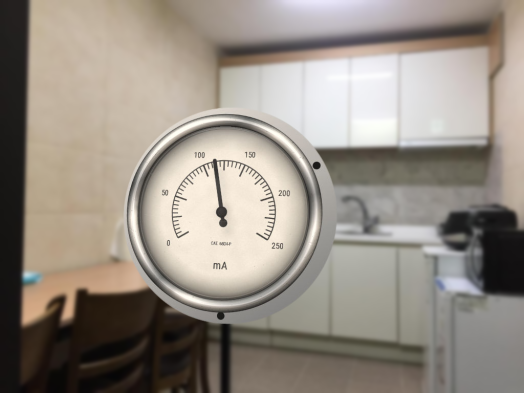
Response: 115 (mA)
